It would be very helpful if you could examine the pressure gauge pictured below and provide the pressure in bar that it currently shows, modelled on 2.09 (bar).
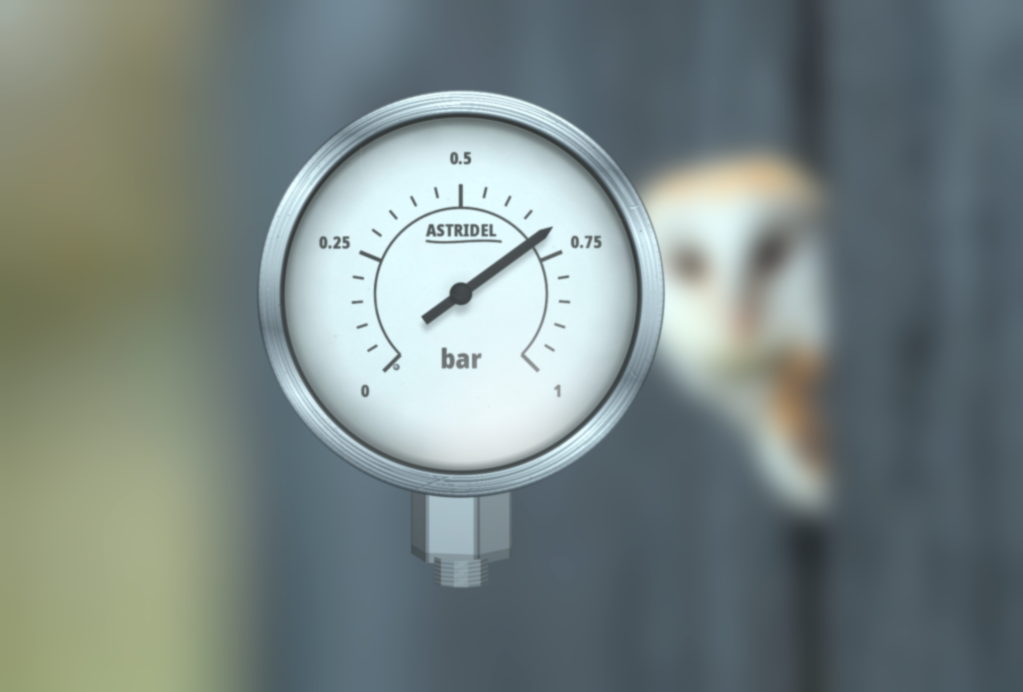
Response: 0.7 (bar)
